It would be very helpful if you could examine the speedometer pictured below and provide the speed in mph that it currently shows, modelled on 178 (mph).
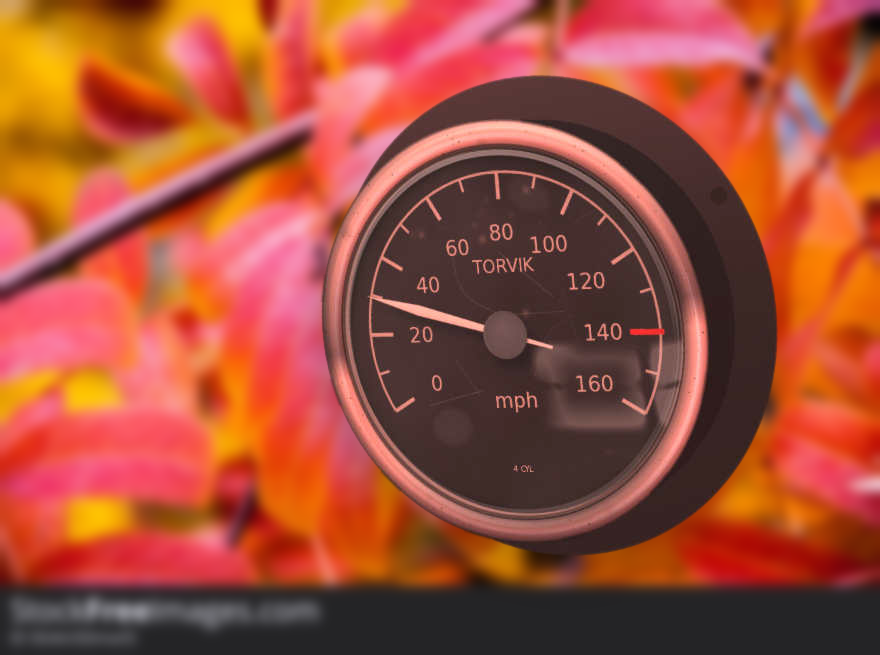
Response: 30 (mph)
